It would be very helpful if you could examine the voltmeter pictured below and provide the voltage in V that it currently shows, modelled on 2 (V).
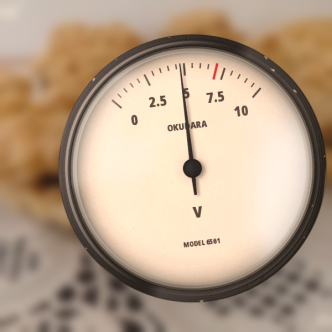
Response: 4.75 (V)
